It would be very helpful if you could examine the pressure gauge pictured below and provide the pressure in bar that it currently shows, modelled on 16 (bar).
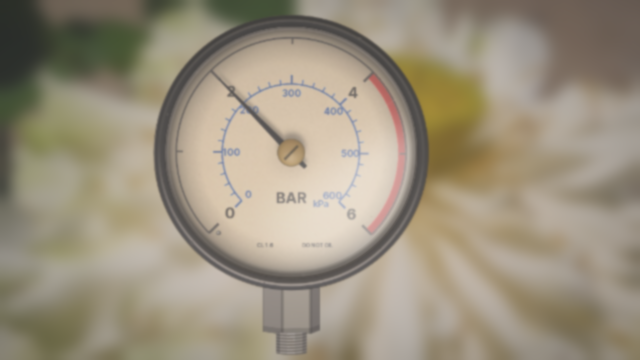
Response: 2 (bar)
